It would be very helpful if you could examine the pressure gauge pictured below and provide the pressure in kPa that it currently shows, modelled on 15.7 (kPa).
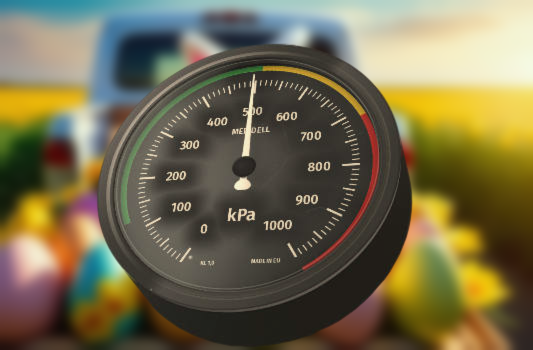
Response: 500 (kPa)
